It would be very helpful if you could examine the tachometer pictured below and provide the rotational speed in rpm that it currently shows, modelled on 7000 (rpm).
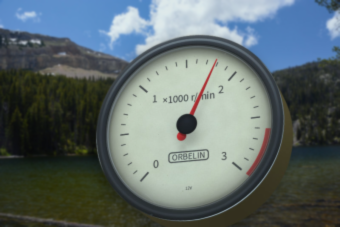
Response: 1800 (rpm)
